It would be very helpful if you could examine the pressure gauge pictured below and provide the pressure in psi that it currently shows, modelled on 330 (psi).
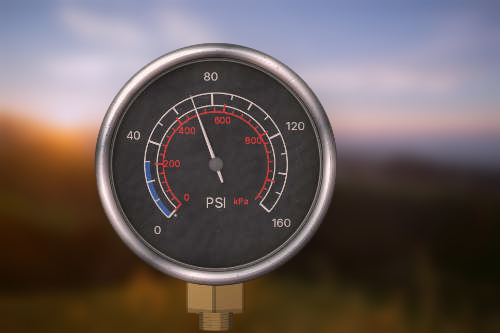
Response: 70 (psi)
